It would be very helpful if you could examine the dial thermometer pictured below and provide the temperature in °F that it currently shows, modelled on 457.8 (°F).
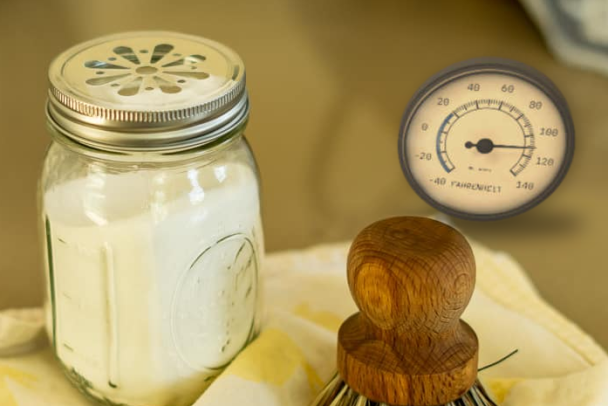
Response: 110 (°F)
